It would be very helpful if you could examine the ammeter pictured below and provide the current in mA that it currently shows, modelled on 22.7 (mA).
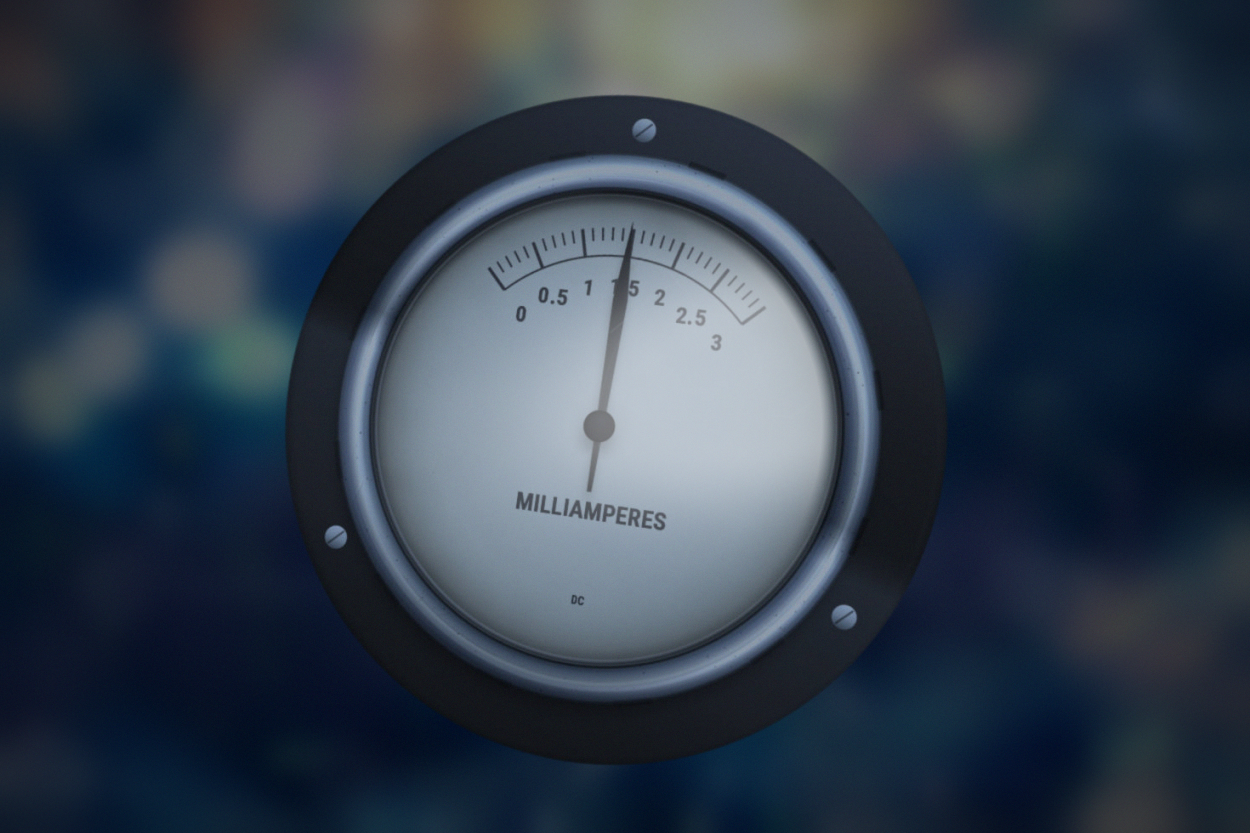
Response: 1.5 (mA)
